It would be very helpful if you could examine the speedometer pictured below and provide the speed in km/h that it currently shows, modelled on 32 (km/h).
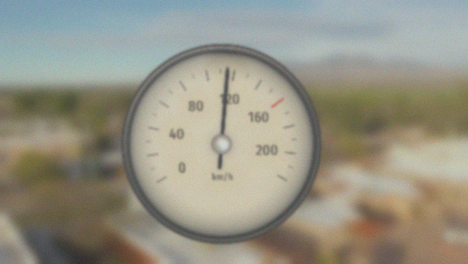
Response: 115 (km/h)
